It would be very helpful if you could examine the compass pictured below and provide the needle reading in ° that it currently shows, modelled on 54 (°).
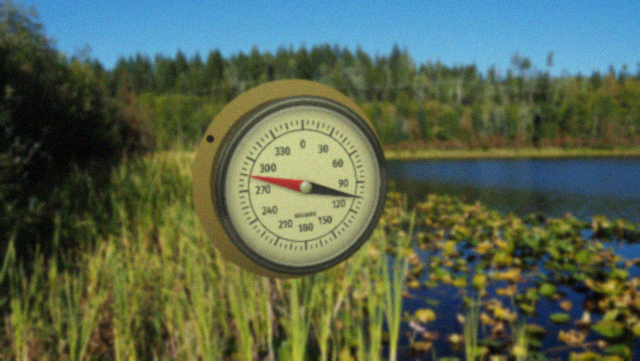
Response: 285 (°)
